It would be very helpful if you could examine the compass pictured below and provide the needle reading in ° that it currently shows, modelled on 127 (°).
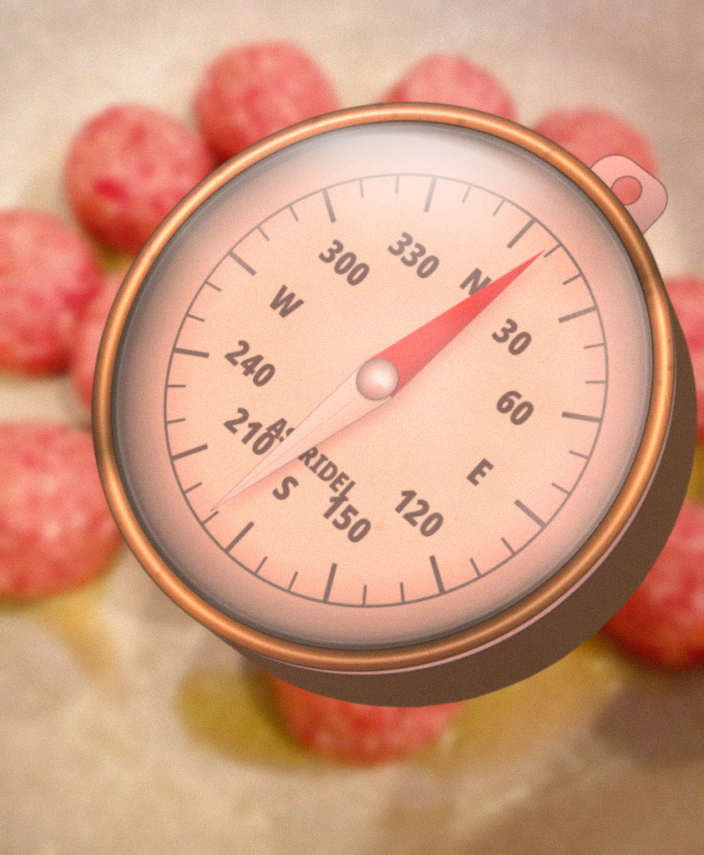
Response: 10 (°)
